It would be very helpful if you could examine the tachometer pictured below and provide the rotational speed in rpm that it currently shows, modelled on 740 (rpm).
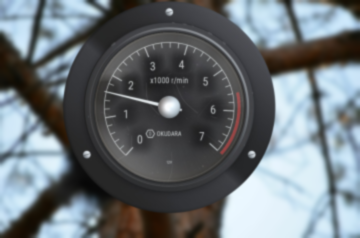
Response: 1600 (rpm)
